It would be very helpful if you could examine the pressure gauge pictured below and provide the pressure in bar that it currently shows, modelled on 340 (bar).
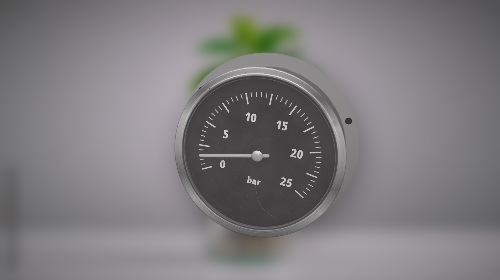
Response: 1.5 (bar)
